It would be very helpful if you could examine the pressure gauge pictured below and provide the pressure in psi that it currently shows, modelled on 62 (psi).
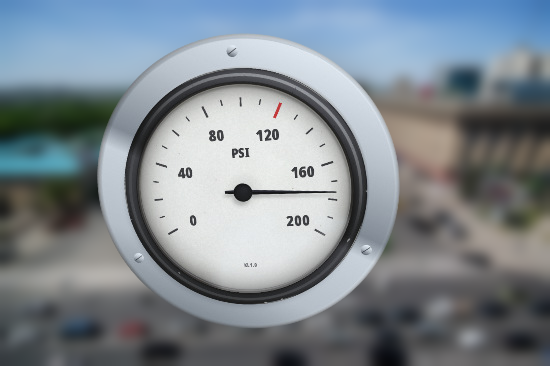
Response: 175 (psi)
